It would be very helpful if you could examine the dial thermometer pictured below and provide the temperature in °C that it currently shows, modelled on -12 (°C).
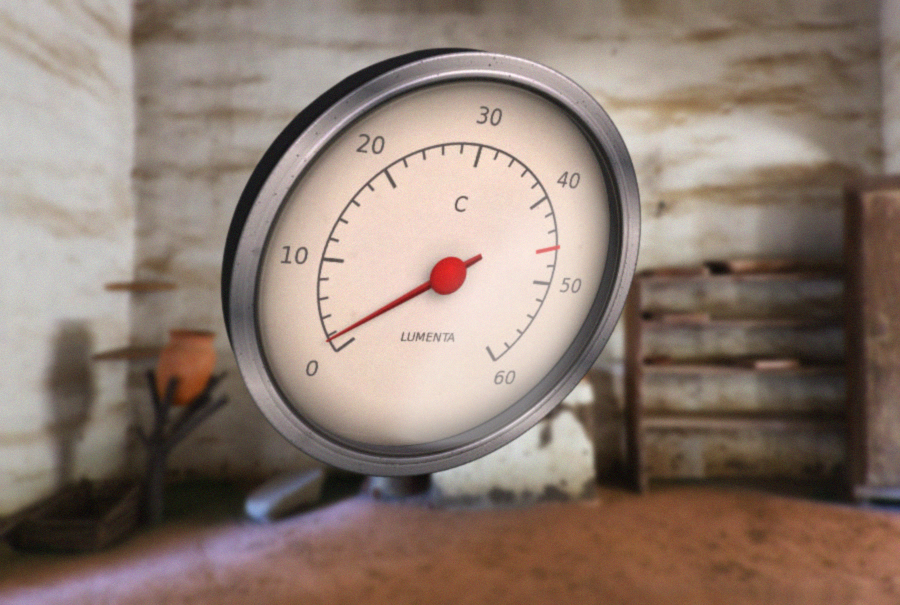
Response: 2 (°C)
